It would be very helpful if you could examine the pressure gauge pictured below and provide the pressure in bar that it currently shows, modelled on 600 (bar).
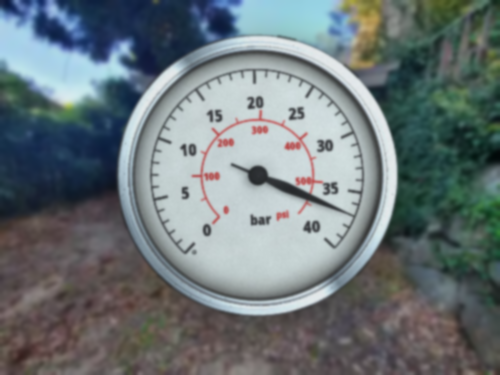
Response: 37 (bar)
